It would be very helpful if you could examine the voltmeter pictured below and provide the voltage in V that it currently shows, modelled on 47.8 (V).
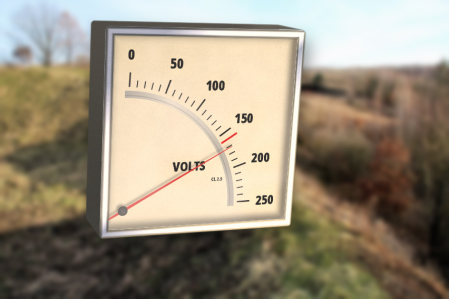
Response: 170 (V)
